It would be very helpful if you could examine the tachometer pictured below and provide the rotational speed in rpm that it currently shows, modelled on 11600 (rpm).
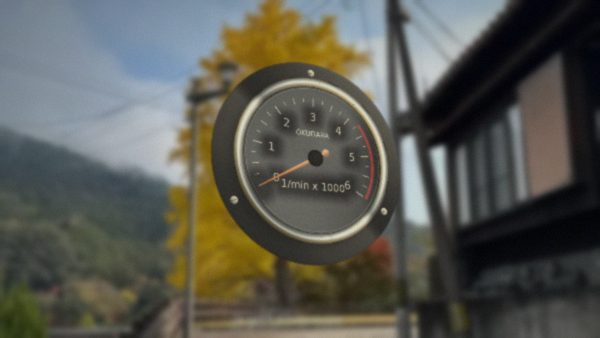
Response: 0 (rpm)
